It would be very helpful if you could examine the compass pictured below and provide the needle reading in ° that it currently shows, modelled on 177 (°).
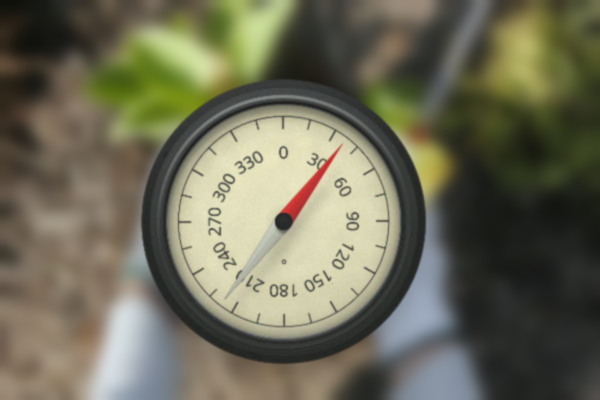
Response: 37.5 (°)
